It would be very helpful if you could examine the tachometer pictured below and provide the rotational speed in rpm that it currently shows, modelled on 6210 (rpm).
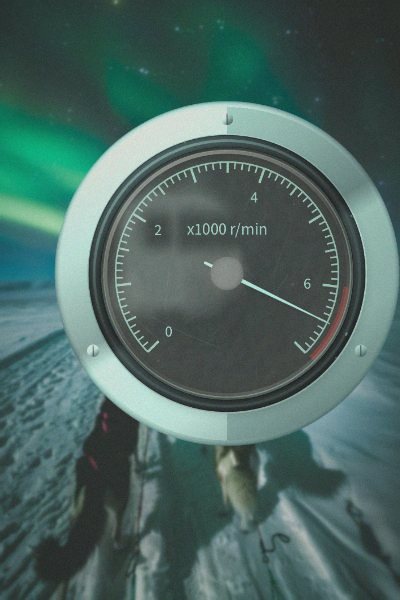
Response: 6500 (rpm)
